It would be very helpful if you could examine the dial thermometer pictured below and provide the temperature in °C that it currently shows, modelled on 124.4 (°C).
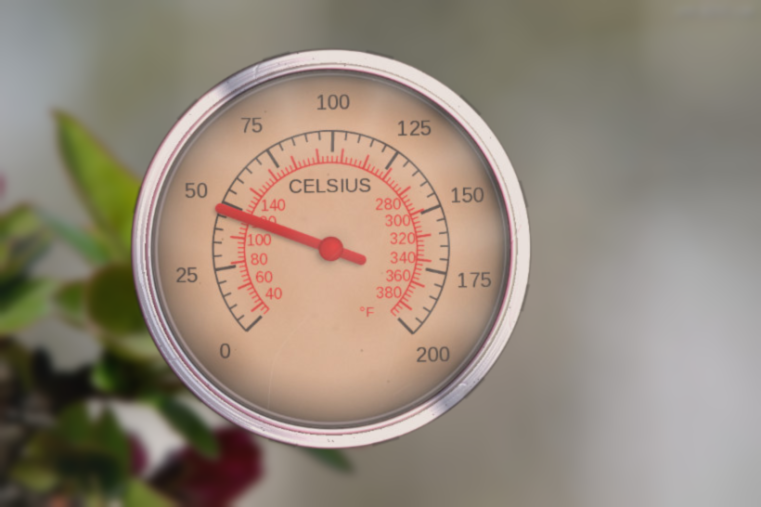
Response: 47.5 (°C)
